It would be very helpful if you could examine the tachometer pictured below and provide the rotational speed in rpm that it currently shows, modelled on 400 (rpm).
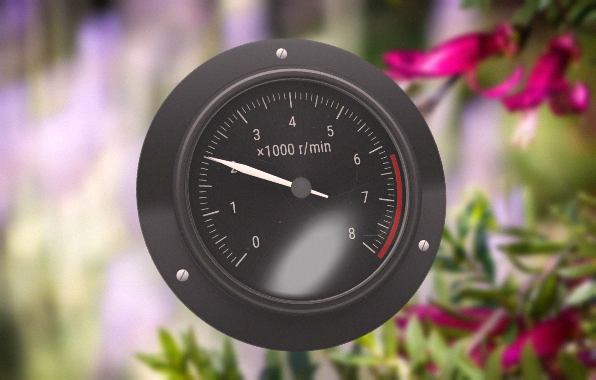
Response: 2000 (rpm)
